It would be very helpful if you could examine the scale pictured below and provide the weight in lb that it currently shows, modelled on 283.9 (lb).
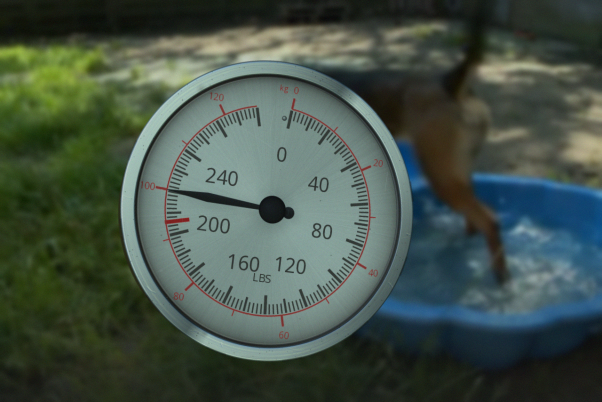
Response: 220 (lb)
